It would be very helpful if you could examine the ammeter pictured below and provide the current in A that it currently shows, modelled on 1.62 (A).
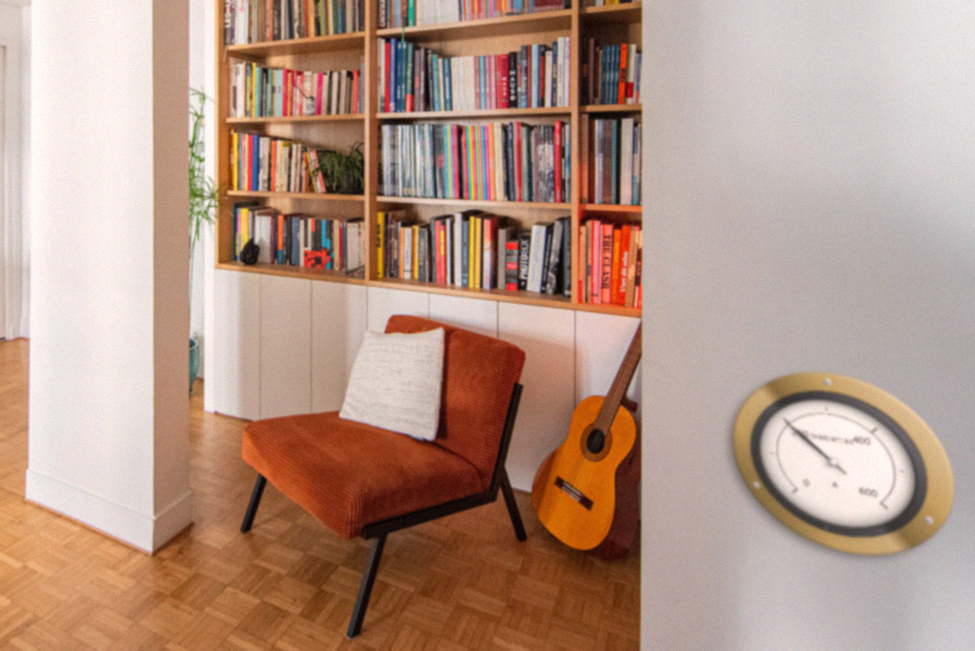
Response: 200 (A)
